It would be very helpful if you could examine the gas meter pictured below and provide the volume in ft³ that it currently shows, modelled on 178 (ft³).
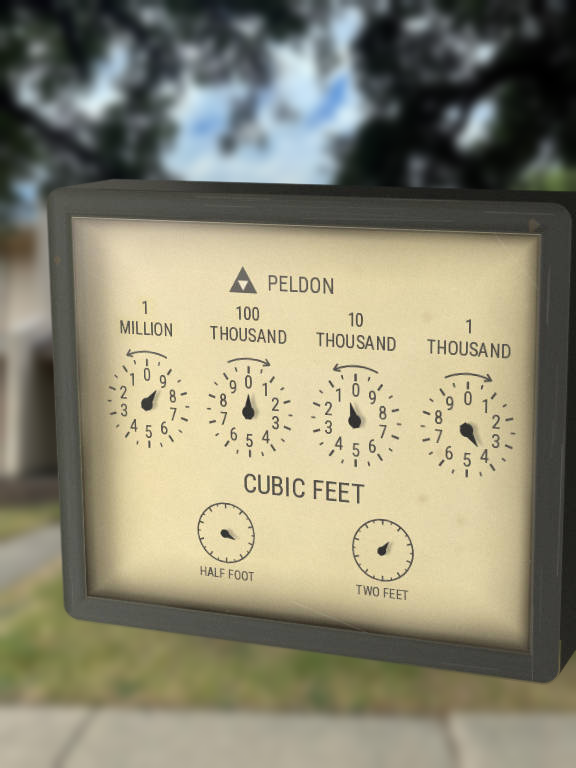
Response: 900400 (ft³)
